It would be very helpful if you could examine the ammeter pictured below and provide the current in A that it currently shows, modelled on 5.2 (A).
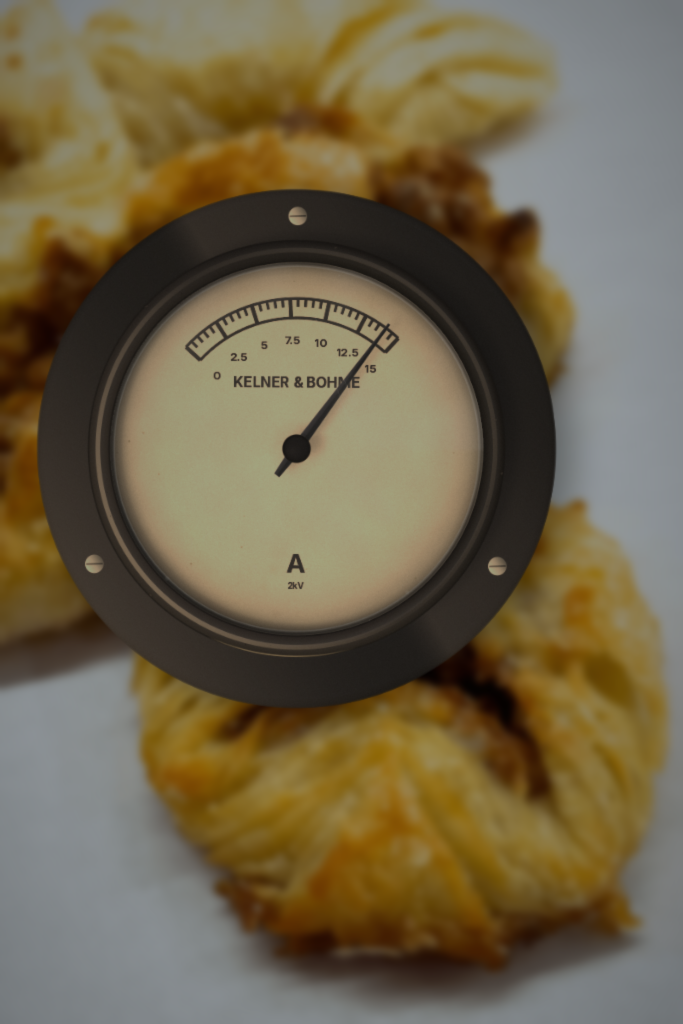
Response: 14 (A)
